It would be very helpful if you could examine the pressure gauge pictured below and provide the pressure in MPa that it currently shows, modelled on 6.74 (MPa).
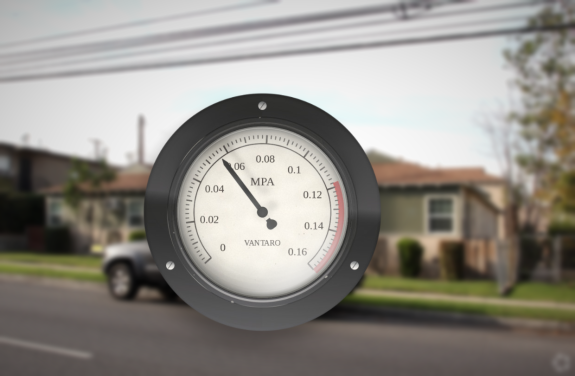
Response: 0.056 (MPa)
